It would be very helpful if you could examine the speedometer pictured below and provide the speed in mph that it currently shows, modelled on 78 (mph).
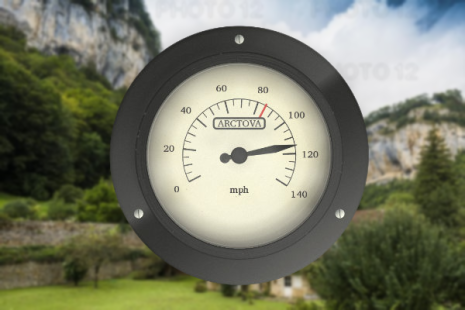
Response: 115 (mph)
